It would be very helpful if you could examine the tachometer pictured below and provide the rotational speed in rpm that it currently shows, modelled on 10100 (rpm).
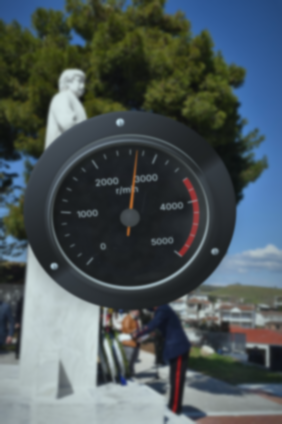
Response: 2700 (rpm)
